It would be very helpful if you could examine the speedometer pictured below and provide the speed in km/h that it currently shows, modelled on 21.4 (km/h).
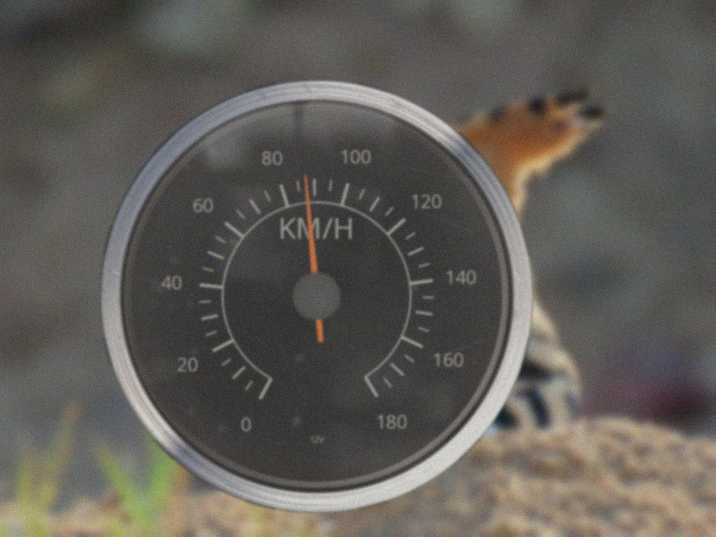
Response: 87.5 (km/h)
